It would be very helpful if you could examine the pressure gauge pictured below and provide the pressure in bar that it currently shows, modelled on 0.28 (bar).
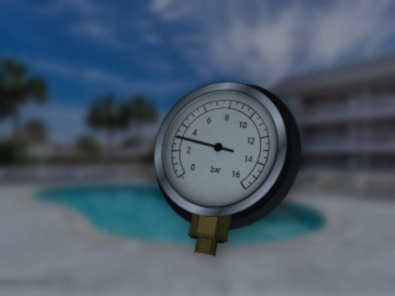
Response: 3 (bar)
